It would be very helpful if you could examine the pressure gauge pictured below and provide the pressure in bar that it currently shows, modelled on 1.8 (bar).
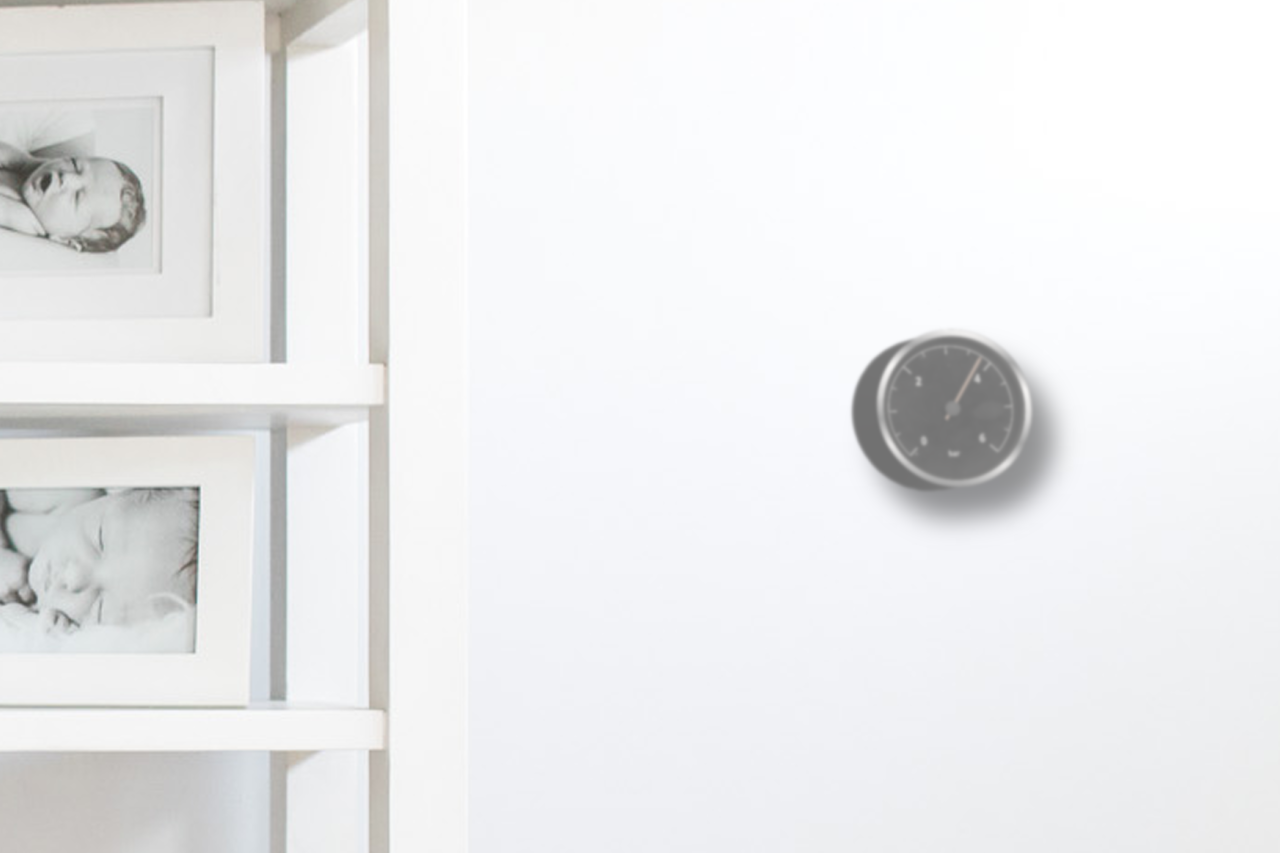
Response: 3.75 (bar)
